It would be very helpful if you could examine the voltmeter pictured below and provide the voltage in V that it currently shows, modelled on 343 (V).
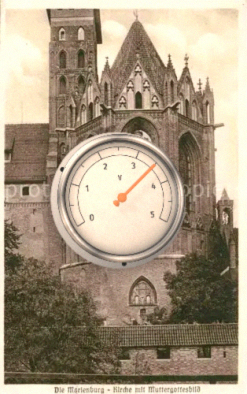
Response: 3.5 (V)
